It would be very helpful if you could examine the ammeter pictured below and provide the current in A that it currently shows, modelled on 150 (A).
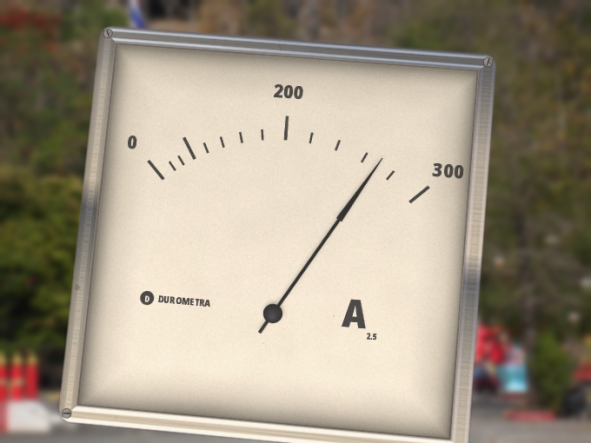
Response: 270 (A)
